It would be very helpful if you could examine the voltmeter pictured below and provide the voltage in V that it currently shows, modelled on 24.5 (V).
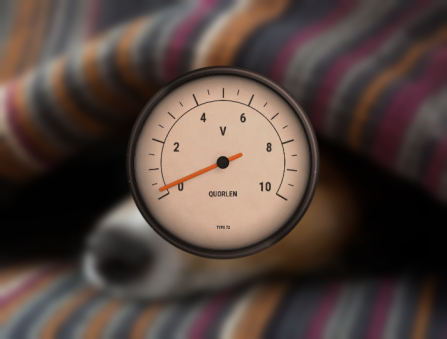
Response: 0.25 (V)
